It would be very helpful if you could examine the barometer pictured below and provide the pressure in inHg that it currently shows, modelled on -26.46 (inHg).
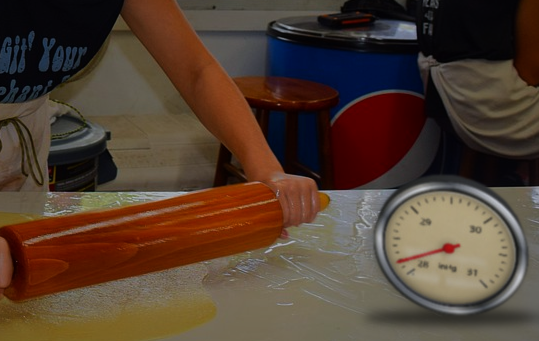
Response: 28.2 (inHg)
